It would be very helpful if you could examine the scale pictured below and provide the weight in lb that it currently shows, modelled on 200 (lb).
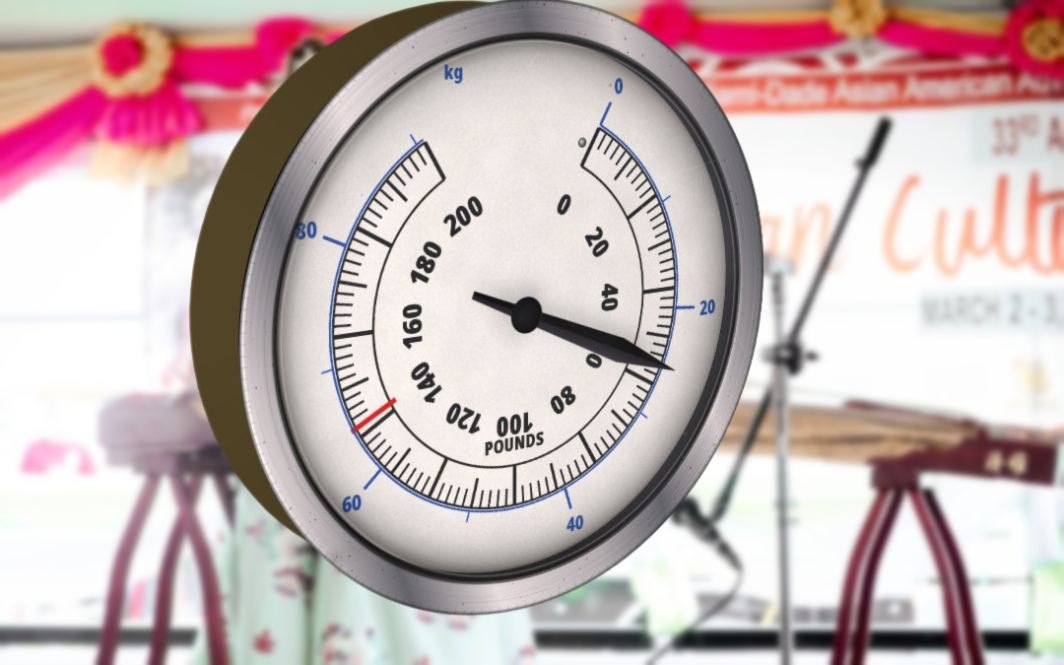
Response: 56 (lb)
